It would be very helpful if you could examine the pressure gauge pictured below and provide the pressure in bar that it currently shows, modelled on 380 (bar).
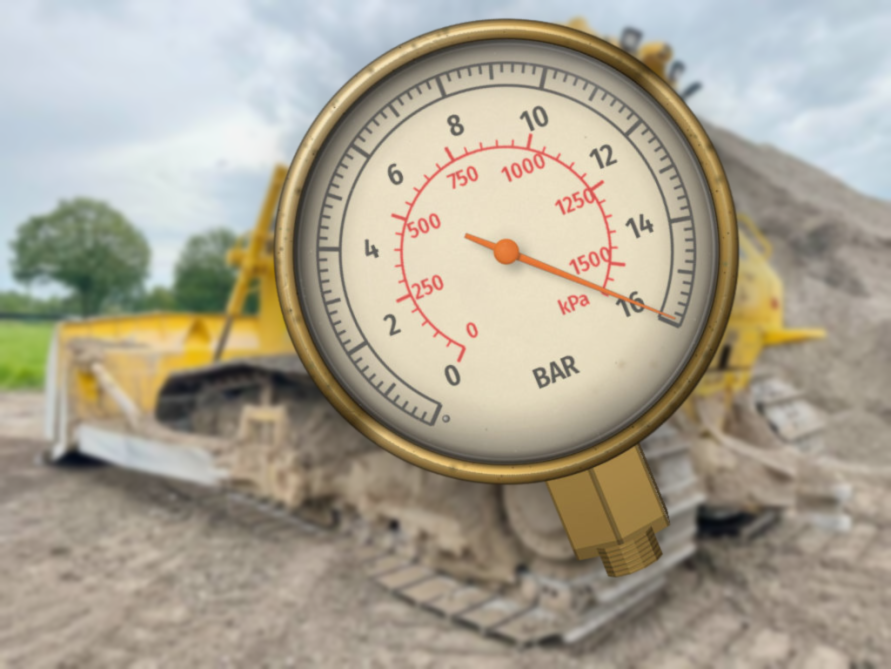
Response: 15.9 (bar)
